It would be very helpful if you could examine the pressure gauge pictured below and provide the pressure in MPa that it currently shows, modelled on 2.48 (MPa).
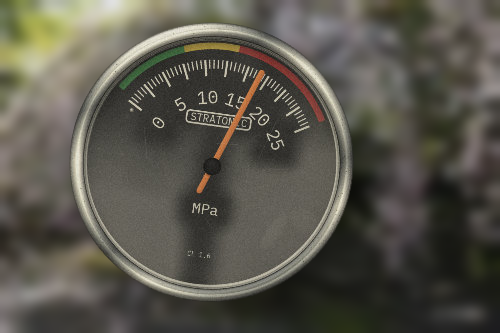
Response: 16.5 (MPa)
